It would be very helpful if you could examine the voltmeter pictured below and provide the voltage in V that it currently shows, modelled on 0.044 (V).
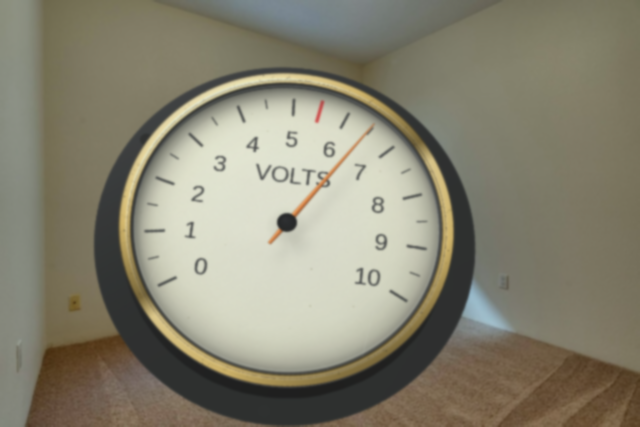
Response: 6.5 (V)
